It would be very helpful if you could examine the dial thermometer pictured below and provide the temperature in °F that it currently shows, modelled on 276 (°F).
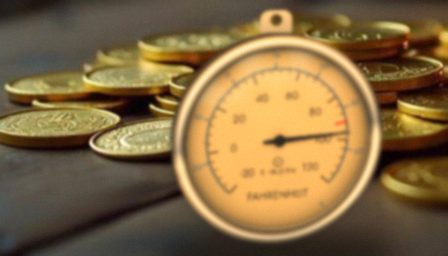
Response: 96 (°F)
